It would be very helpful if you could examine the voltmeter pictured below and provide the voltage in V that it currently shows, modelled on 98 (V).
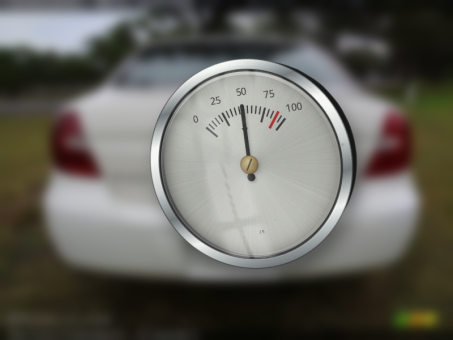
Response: 50 (V)
